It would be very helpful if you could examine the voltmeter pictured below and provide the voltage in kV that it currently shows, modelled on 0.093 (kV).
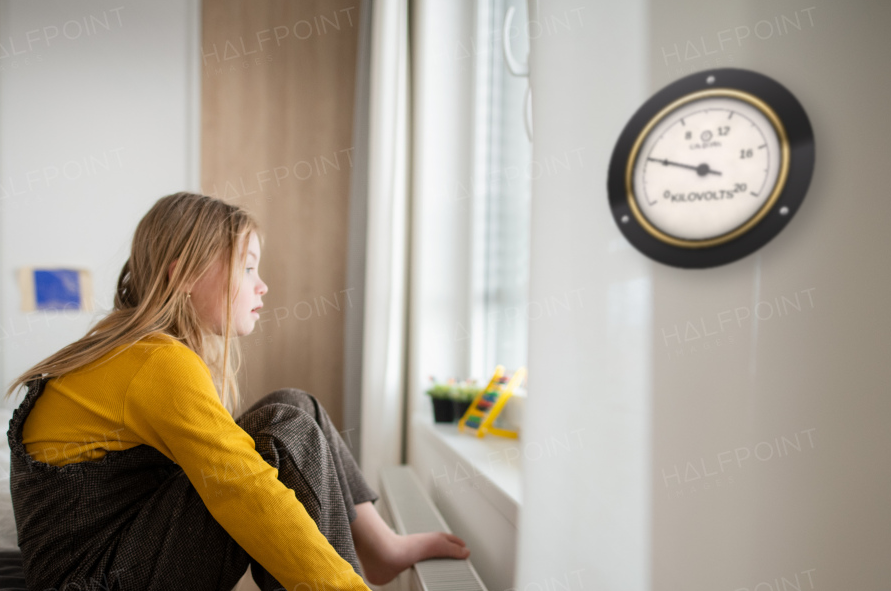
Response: 4 (kV)
